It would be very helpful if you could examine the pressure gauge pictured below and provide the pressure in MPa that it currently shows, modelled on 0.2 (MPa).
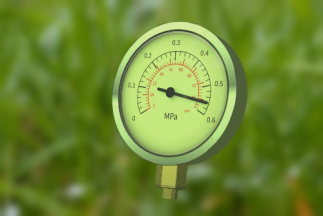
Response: 0.56 (MPa)
